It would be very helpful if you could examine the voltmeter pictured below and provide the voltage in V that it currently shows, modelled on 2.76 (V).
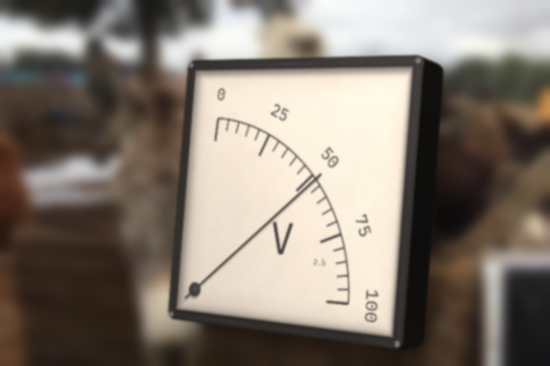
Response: 52.5 (V)
